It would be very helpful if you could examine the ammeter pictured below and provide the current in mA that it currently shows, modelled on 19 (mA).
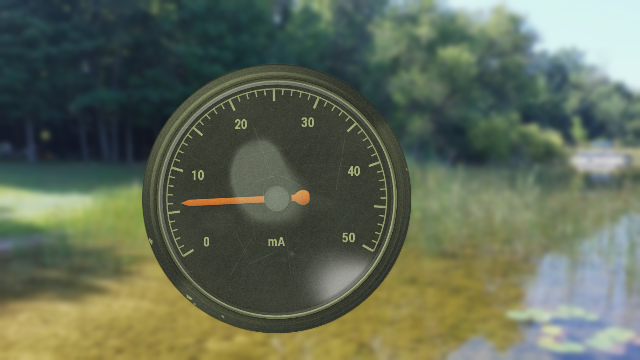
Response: 6 (mA)
